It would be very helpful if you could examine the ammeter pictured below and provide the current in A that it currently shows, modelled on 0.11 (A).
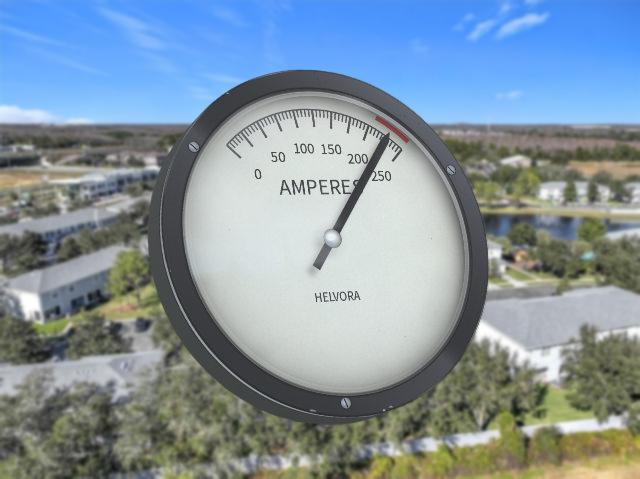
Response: 225 (A)
